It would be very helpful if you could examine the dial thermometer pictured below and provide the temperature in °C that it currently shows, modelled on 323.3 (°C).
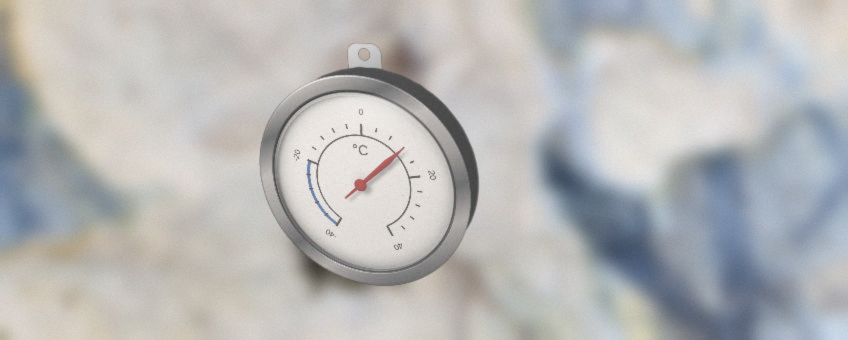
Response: 12 (°C)
